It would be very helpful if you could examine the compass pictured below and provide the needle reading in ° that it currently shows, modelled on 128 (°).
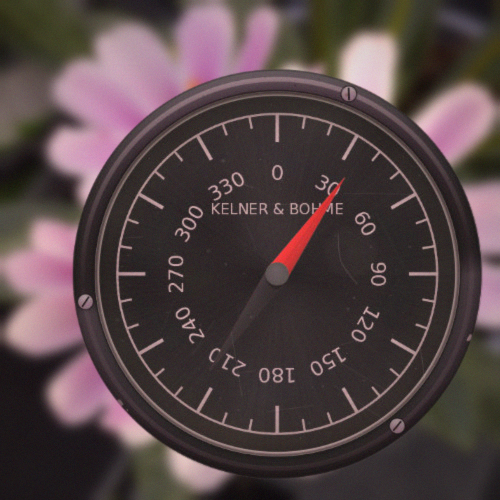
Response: 35 (°)
